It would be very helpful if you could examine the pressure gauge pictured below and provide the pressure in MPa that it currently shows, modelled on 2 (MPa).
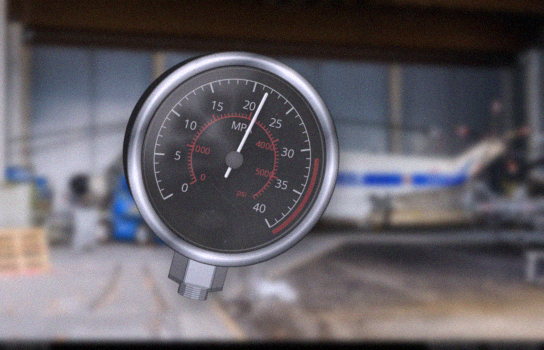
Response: 21.5 (MPa)
